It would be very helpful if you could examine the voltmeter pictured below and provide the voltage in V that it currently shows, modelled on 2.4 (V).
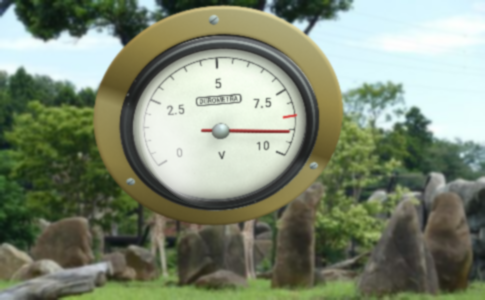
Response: 9 (V)
